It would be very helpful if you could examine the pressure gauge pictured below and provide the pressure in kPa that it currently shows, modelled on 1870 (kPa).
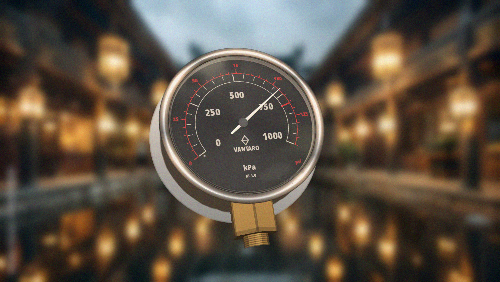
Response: 725 (kPa)
